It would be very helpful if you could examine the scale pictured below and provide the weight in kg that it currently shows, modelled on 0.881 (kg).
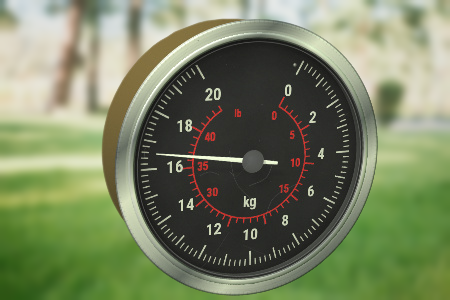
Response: 16.6 (kg)
